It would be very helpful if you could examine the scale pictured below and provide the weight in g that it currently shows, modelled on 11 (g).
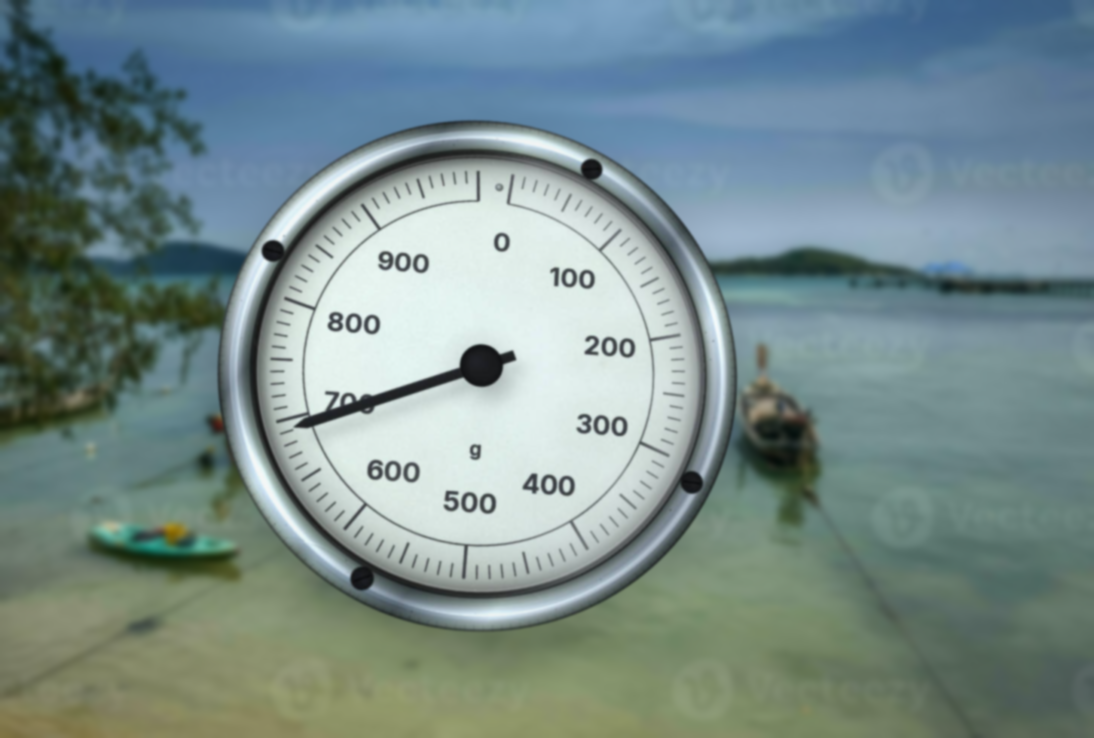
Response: 690 (g)
